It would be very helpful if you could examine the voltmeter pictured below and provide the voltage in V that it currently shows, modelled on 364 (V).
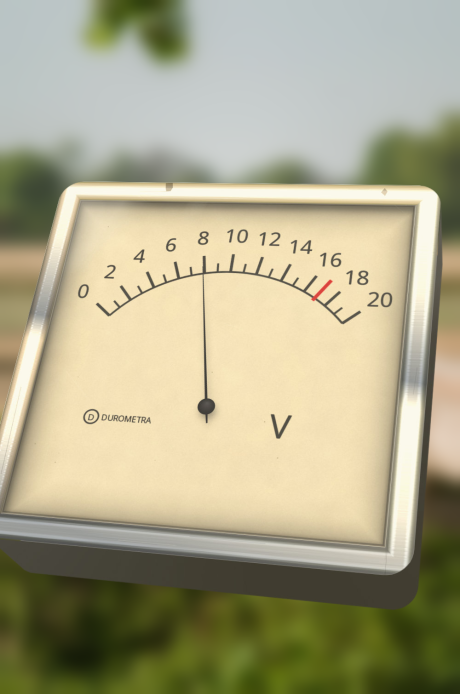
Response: 8 (V)
